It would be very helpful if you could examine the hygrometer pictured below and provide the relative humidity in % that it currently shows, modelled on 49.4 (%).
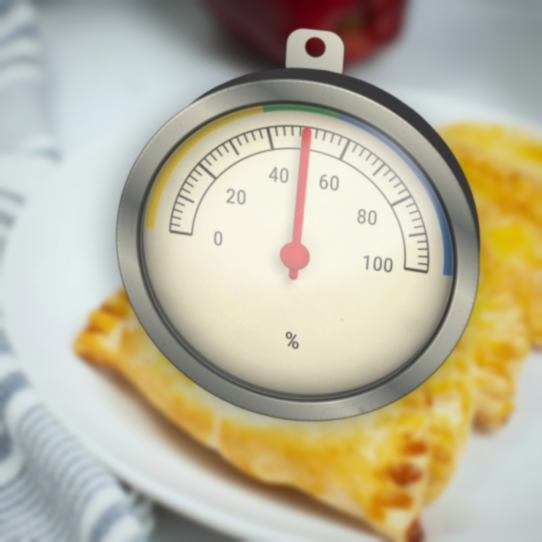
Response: 50 (%)
